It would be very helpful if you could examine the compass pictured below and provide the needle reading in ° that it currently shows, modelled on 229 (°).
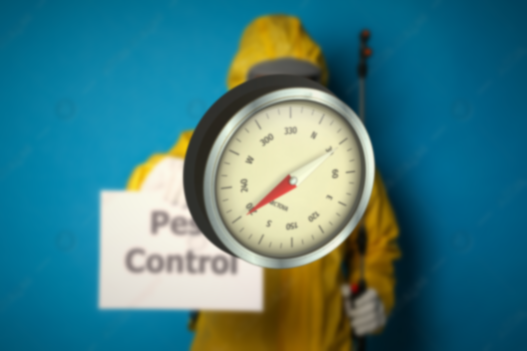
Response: 210 (°)
